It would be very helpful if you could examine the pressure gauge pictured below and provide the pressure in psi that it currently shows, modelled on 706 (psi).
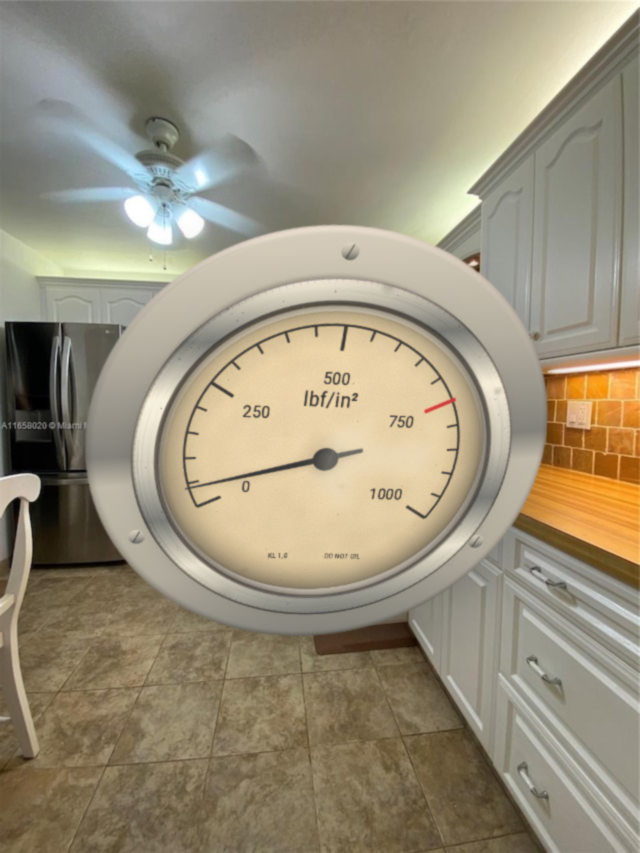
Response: 50 (psi)
